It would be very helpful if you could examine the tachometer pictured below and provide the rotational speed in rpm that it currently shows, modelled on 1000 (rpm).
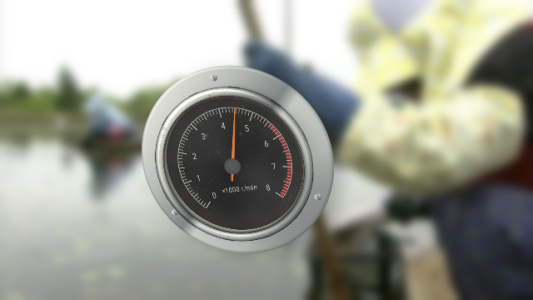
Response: 4500 (rpm)
